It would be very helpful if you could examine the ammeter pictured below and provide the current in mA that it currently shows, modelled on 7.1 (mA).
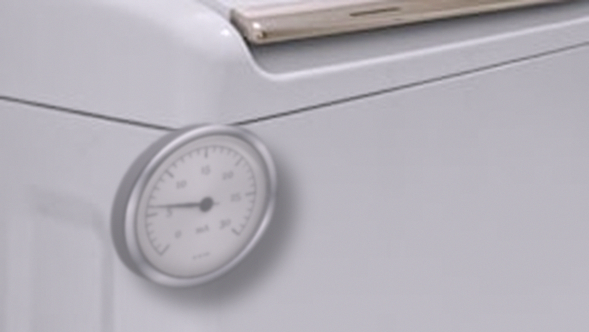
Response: 6 (mA)
